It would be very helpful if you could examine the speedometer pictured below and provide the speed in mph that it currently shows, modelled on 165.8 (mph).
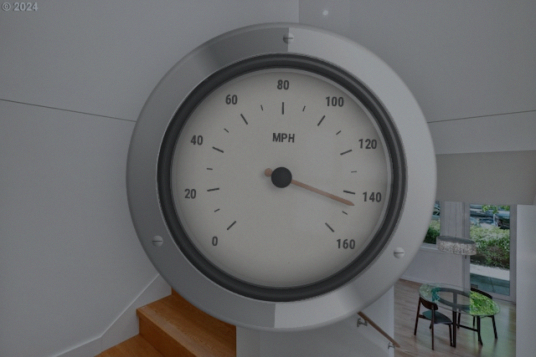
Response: 145 (mph)
